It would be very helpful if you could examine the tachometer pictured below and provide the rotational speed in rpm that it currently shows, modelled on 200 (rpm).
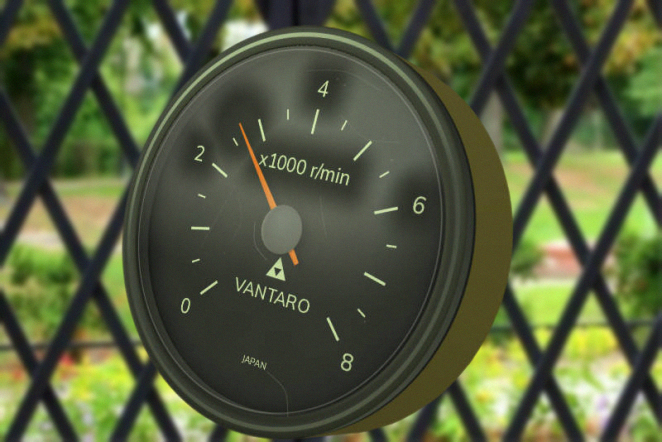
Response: 2750 (rpm)
